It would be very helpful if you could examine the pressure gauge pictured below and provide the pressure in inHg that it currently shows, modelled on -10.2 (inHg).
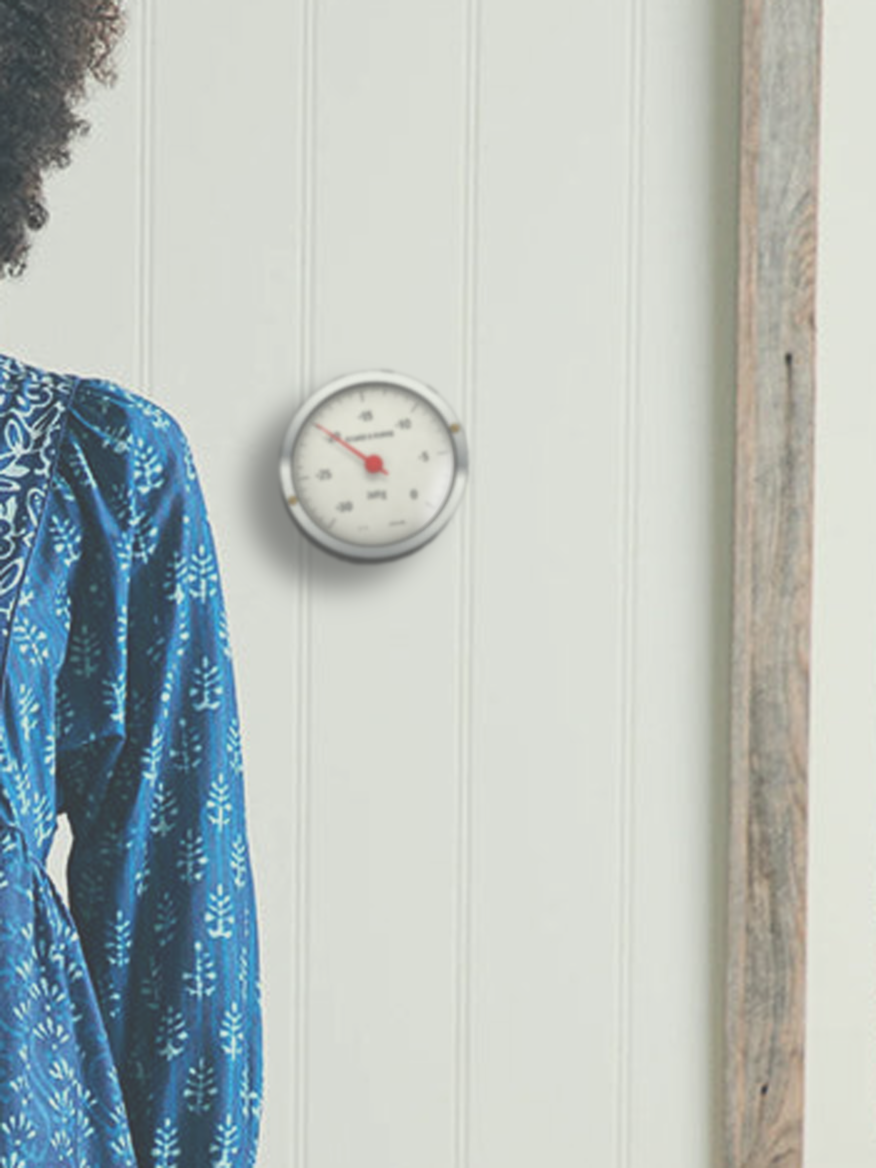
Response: -20 (inHg)
